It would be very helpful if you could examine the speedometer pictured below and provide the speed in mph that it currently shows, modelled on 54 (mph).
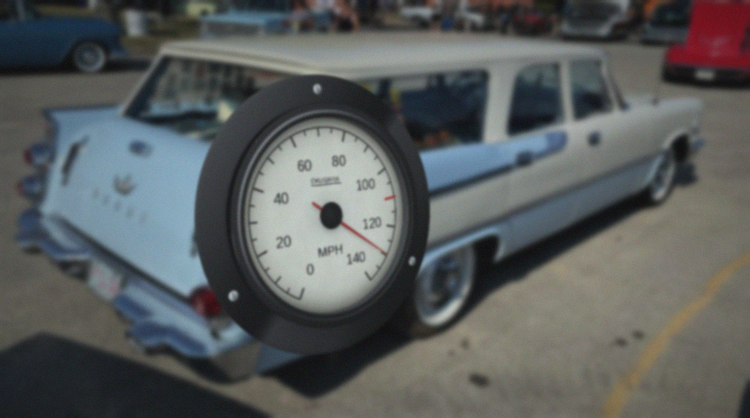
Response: 130 (mph)
